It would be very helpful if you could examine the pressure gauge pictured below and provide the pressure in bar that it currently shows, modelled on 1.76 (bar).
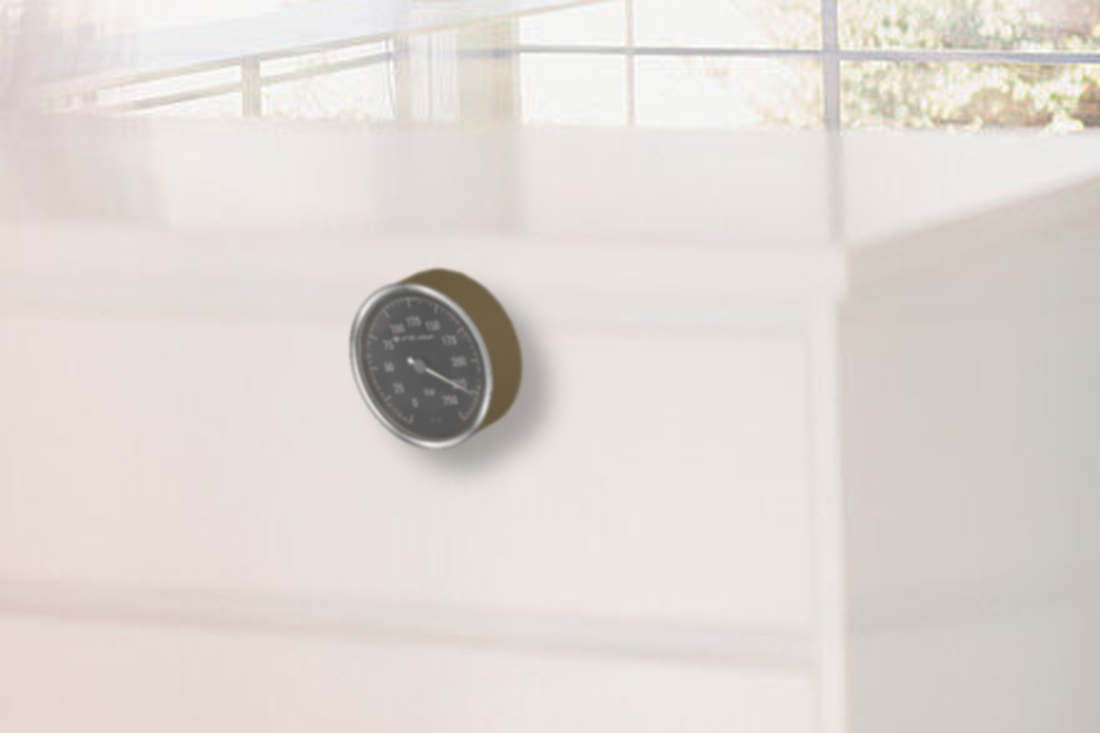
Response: 225 (bar)
